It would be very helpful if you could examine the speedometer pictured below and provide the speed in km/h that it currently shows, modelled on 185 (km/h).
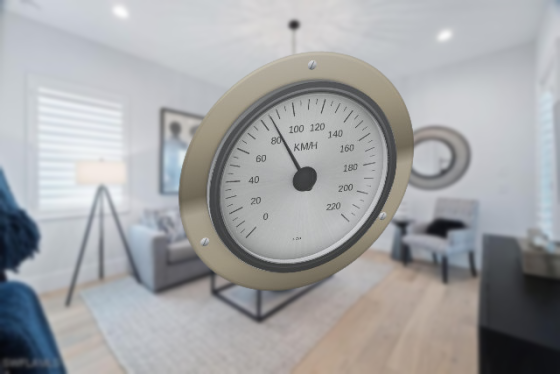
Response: 85 (km/h)
